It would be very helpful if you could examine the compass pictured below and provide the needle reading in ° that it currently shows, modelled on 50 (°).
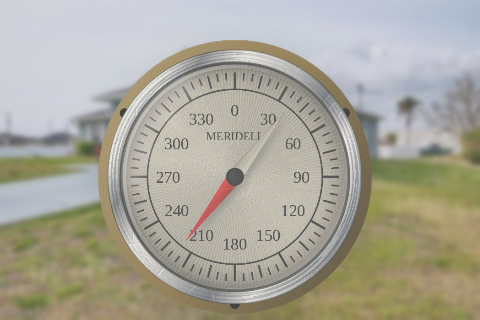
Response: 217.5 (°)
